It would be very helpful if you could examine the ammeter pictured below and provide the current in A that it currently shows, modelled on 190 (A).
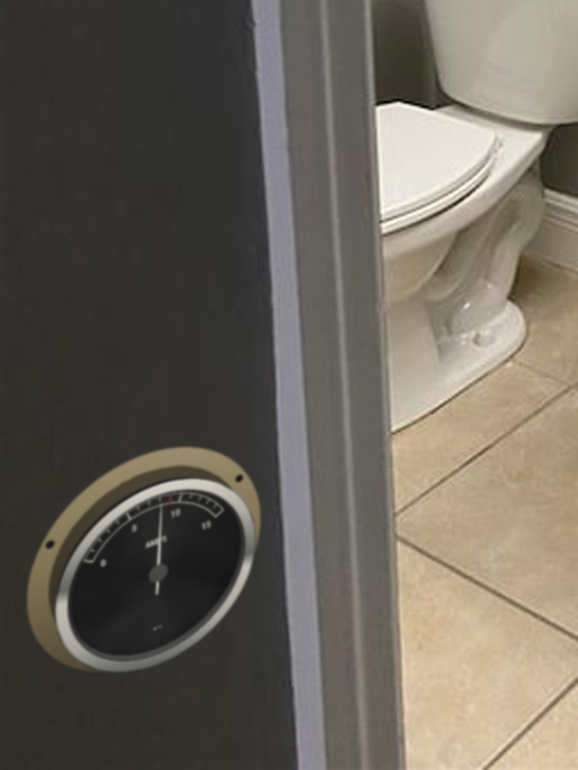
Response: 8 (A)
